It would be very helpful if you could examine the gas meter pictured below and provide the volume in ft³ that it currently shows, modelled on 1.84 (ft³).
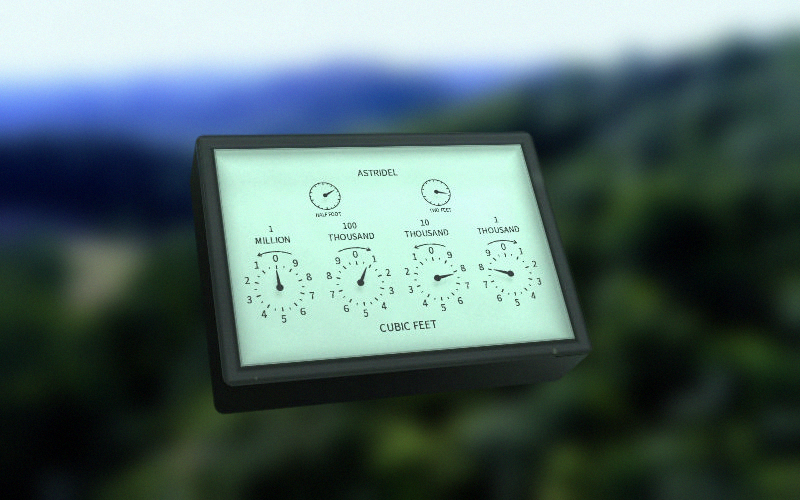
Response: 7800 (ft³)
